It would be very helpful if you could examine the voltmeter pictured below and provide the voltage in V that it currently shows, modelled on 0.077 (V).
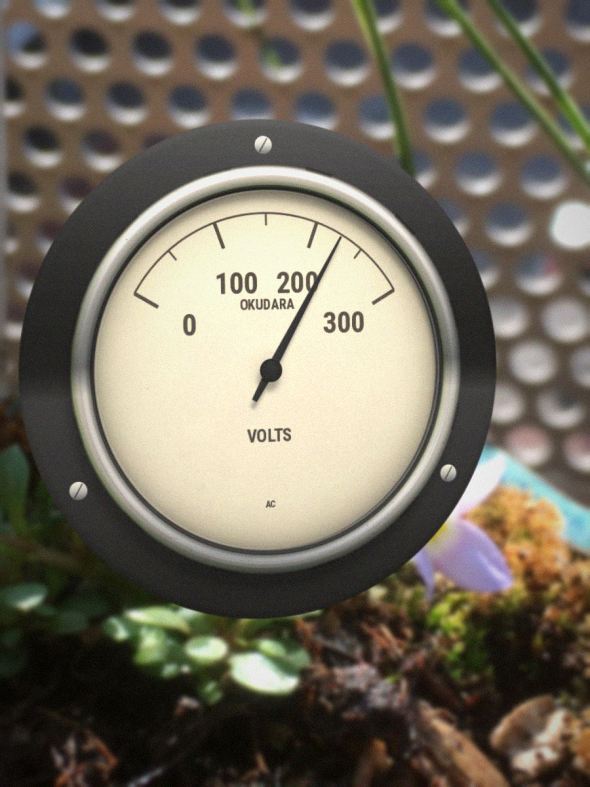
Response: 225 (V)
